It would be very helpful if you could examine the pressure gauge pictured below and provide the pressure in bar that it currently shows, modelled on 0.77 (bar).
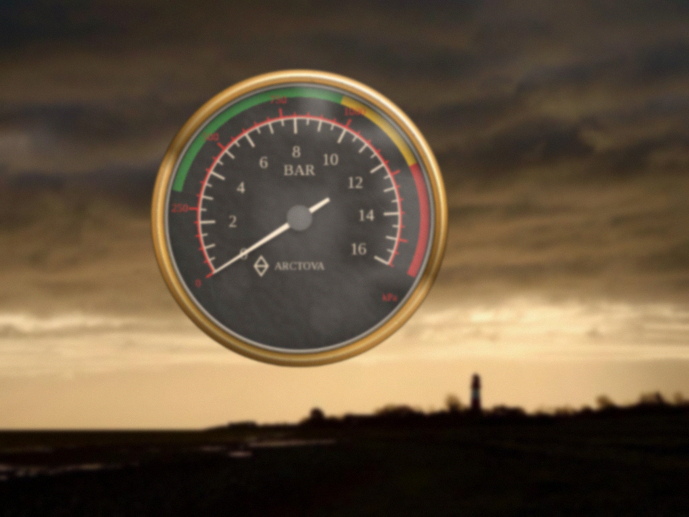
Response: 0 (bar)
